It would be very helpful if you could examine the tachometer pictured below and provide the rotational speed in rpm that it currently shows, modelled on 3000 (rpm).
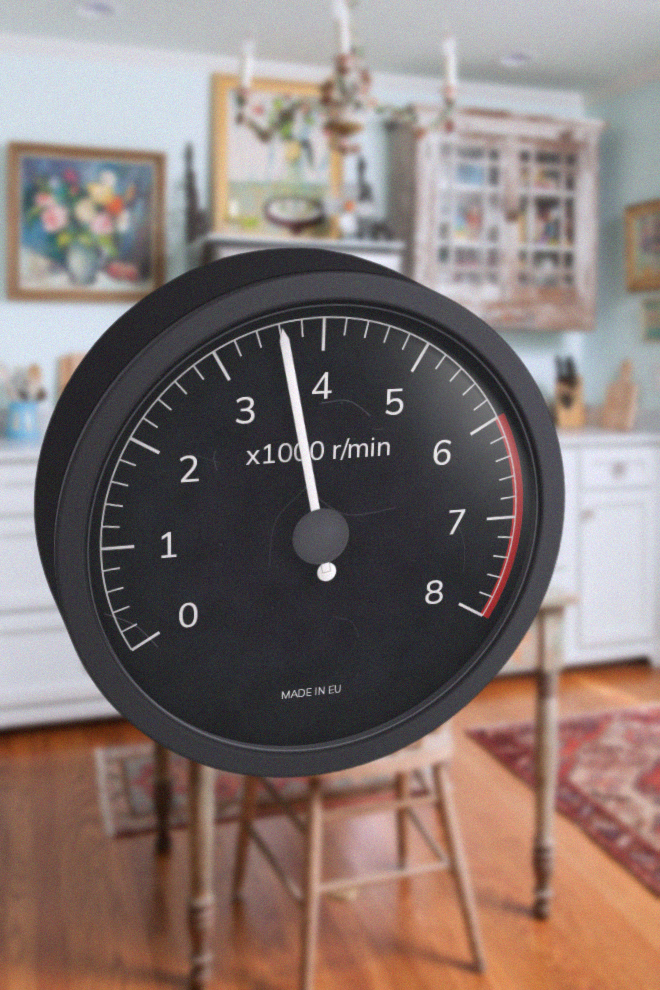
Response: 3600 (rpm)
